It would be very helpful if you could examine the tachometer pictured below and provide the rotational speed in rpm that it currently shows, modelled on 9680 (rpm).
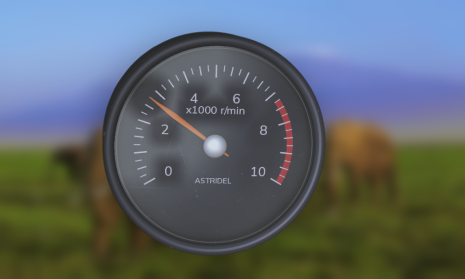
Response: 2750 (rpm)
